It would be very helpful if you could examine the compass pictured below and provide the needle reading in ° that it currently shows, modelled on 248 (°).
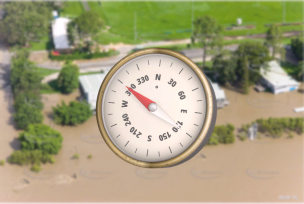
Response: 300 (°)
